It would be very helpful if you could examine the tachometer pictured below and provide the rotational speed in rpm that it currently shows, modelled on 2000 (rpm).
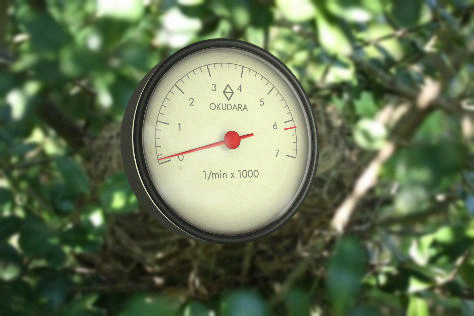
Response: 100 (rpm)
